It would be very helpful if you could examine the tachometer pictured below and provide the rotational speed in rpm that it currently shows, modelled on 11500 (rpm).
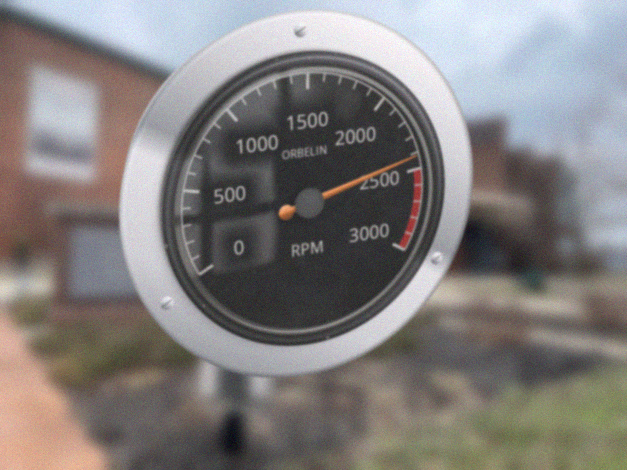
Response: 2400 (rpm)
